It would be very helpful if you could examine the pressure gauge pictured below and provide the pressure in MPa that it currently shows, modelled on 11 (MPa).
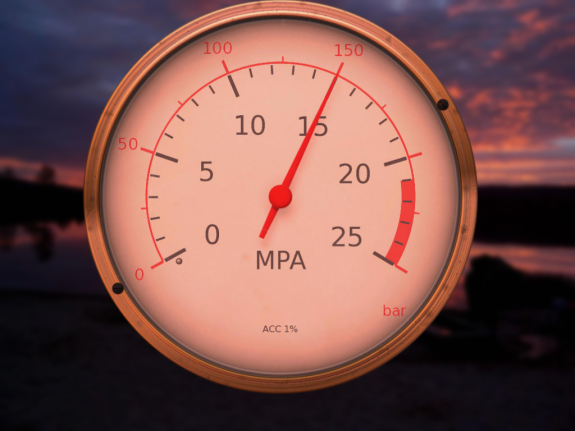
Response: 15 (MPa)
